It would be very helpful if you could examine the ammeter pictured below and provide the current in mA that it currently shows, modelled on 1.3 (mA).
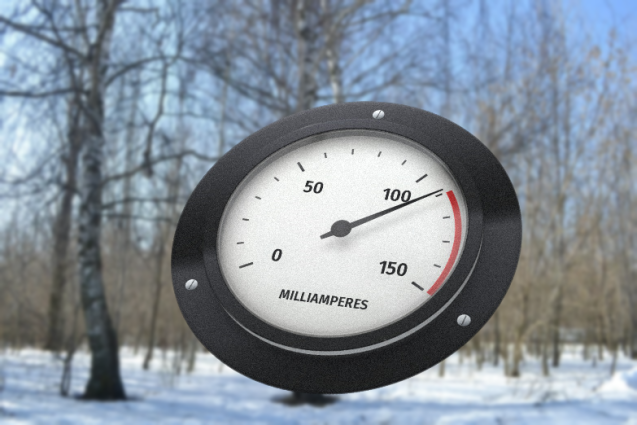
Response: 110 (mA)
